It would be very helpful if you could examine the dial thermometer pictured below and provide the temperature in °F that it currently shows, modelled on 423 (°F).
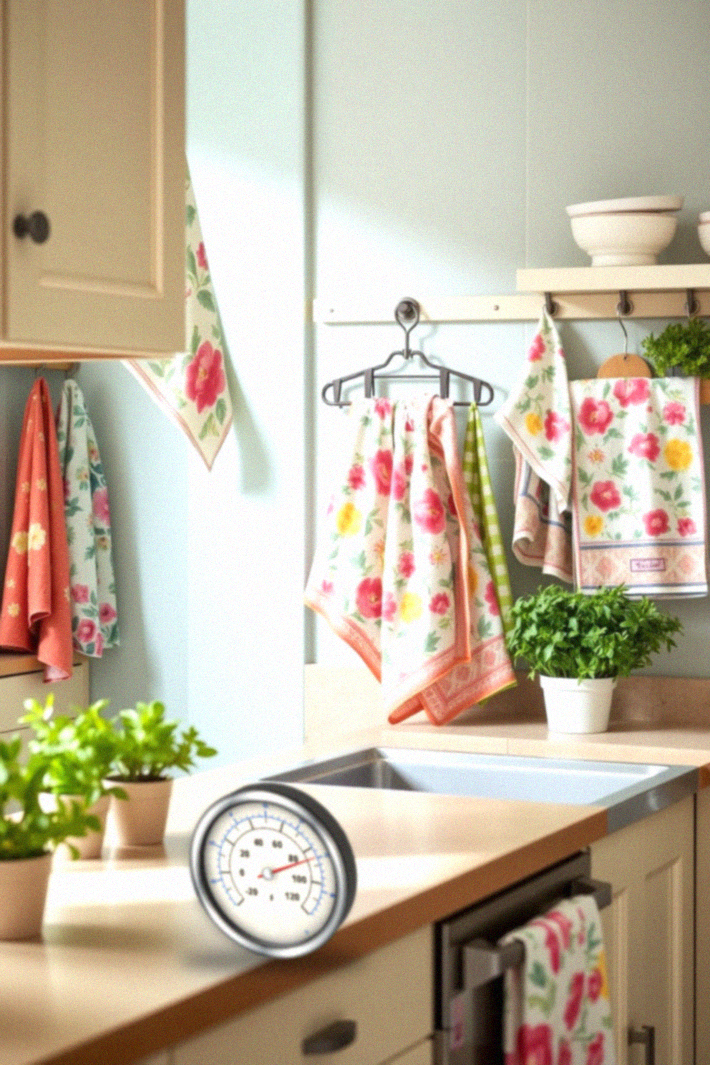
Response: 85 (°F)
